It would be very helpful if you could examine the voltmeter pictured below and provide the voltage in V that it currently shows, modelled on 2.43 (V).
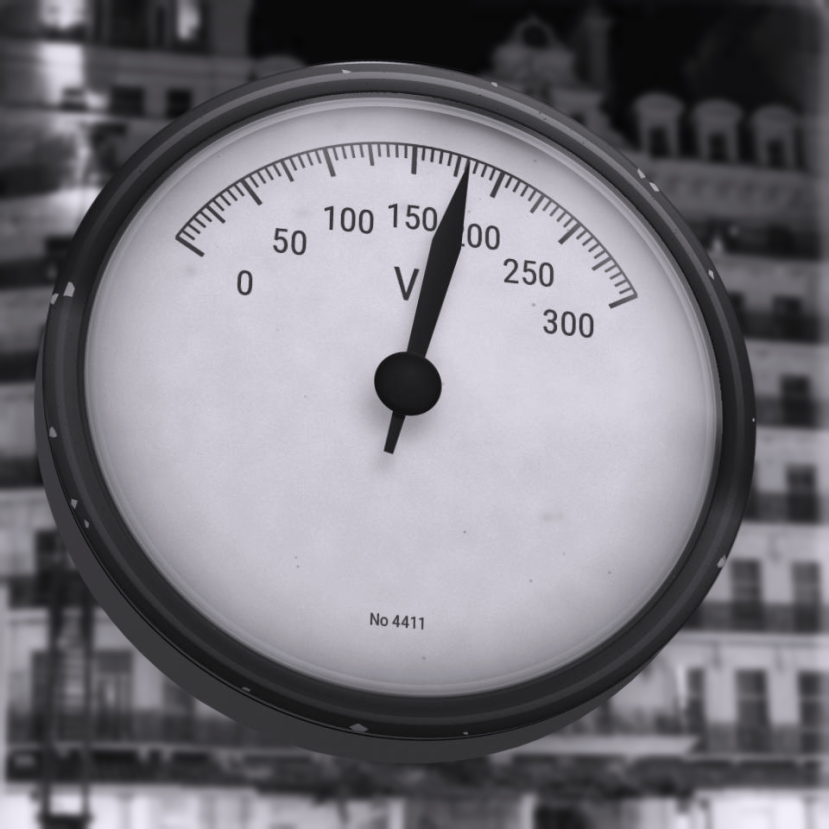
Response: 180 (V)
